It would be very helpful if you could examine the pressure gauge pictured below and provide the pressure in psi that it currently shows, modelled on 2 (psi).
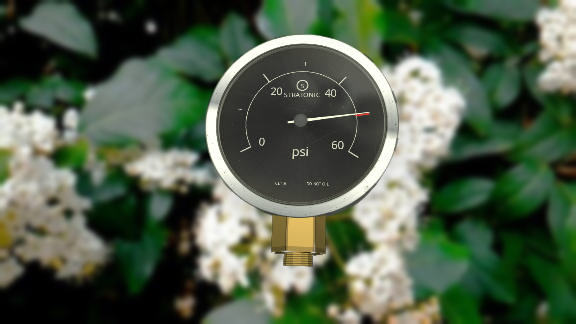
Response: 50 (psi)
